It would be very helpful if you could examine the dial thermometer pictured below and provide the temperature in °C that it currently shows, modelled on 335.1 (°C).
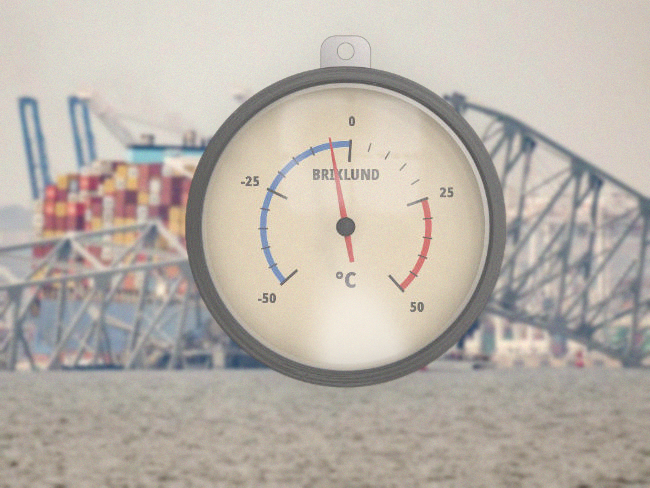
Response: -5 (°C)
